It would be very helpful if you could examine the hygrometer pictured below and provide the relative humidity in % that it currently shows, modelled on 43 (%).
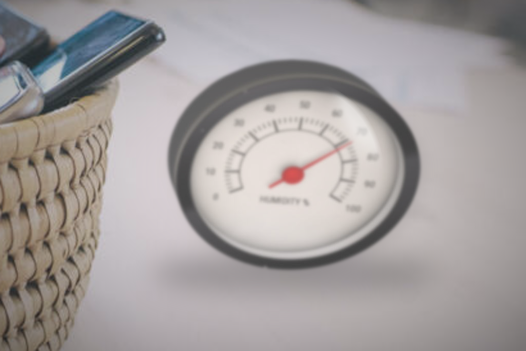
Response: 70 (%)
